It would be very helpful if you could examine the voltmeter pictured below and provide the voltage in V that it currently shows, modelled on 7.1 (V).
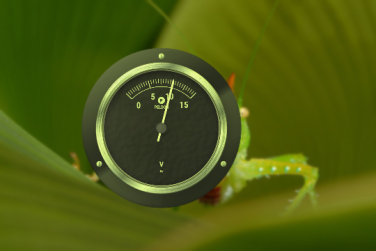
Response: 10 (V)
